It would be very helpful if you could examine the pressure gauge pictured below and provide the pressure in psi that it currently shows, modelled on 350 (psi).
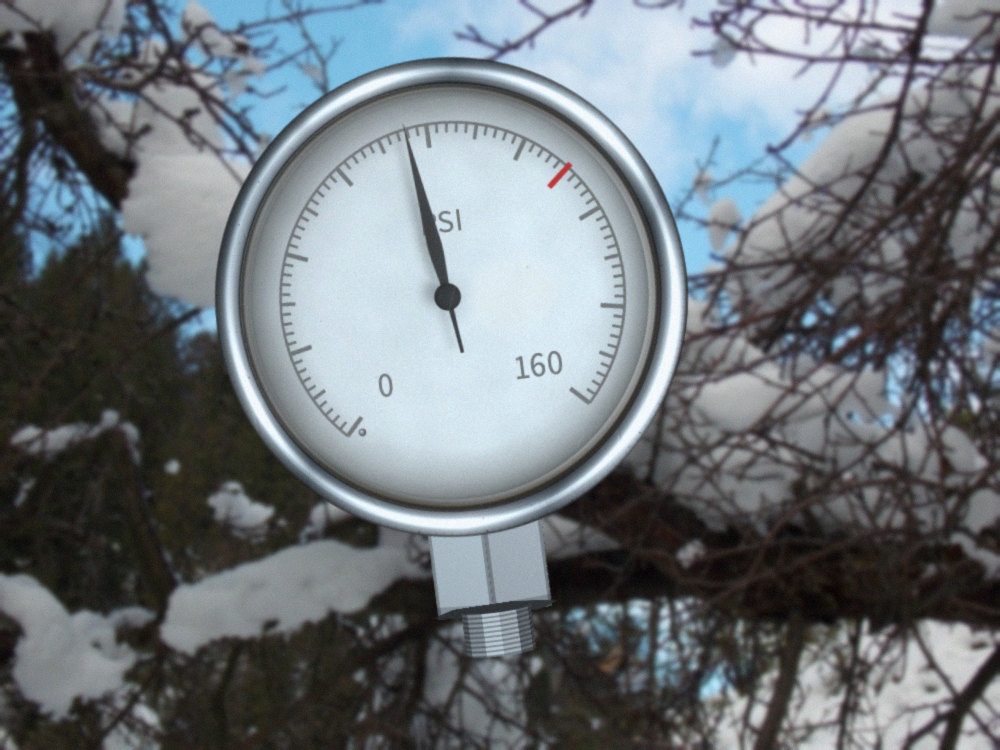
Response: 76 (psi)
